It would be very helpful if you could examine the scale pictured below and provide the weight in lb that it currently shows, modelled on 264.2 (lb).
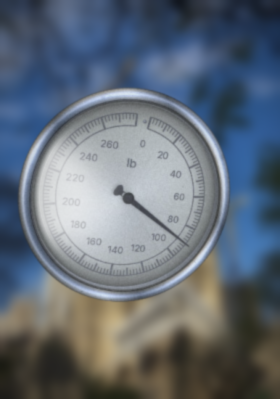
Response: 90 (lb)
